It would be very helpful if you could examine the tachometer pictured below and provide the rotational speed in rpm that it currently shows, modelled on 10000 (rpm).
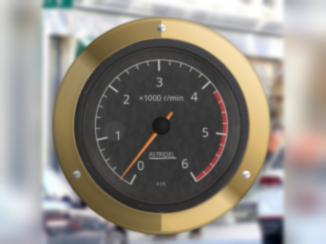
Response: 200 (rpm)
